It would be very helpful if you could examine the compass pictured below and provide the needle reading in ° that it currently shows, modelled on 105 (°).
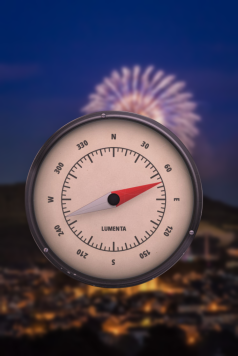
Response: 70 (°)
